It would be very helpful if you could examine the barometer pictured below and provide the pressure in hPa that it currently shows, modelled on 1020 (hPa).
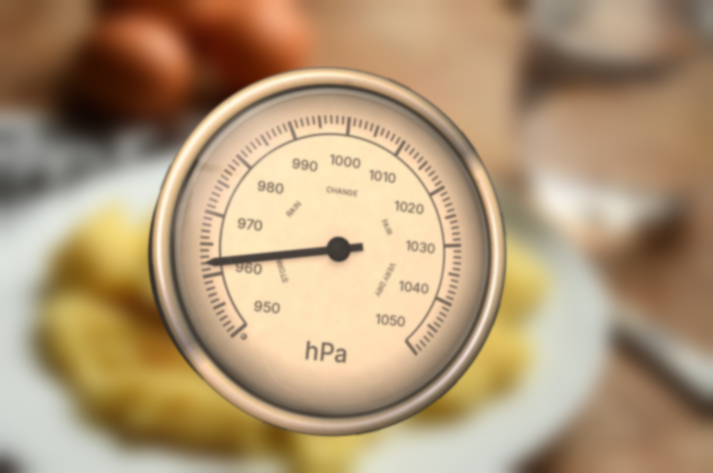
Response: 962 (hPa)
